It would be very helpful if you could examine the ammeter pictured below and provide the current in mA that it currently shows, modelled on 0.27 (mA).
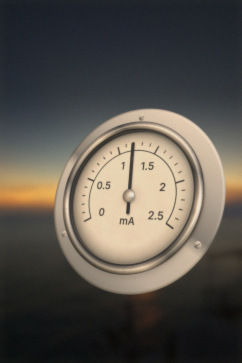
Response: 1.2 (mA)
